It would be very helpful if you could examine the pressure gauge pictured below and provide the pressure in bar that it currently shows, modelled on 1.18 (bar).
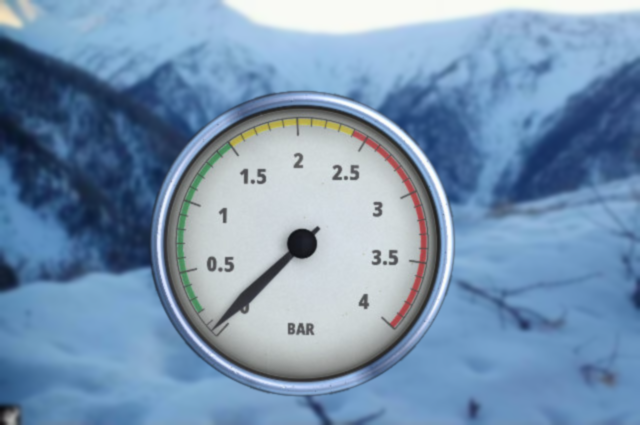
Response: 0.05 (bar)
